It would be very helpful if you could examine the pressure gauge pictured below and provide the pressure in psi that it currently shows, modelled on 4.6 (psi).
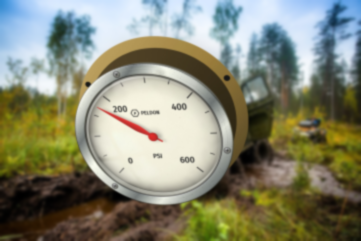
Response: 175 (psi)
